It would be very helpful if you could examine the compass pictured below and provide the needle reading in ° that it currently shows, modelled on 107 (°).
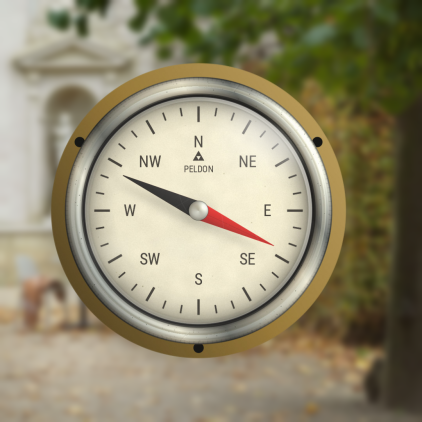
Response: 115 (°)
